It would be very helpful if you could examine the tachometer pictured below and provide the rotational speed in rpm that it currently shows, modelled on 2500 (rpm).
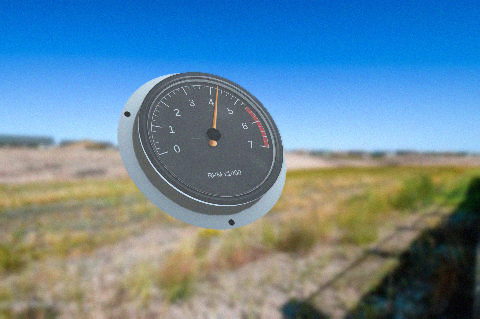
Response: 4200 (rpm)
